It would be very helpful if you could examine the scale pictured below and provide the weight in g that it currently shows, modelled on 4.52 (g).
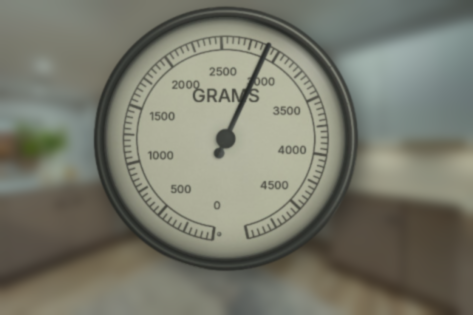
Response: 2900 (g)
